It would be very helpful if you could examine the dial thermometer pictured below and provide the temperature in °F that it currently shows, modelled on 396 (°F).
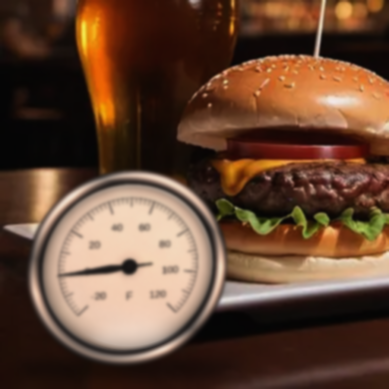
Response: 0 (°F)
